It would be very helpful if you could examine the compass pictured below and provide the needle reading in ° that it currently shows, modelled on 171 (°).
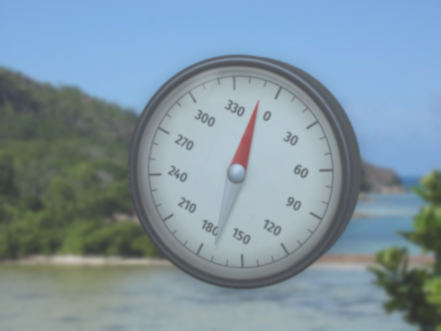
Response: 350 (°)
